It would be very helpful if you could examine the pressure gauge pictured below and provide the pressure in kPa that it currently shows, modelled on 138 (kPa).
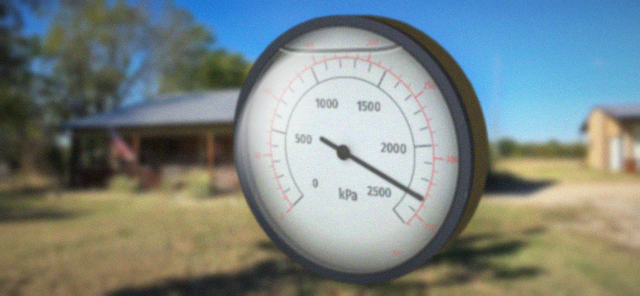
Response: 2300 (kPa)
